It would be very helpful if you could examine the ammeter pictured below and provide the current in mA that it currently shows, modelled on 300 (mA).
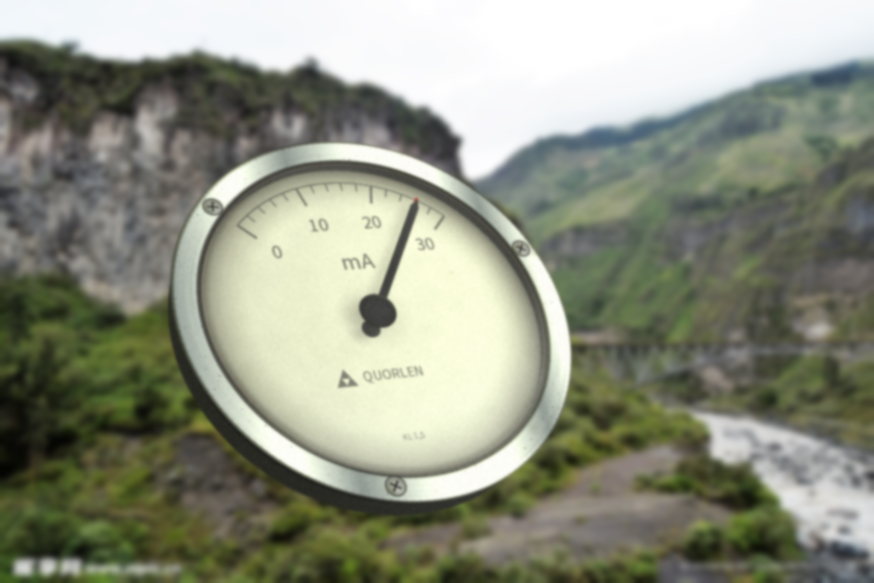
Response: 26 (mA)
